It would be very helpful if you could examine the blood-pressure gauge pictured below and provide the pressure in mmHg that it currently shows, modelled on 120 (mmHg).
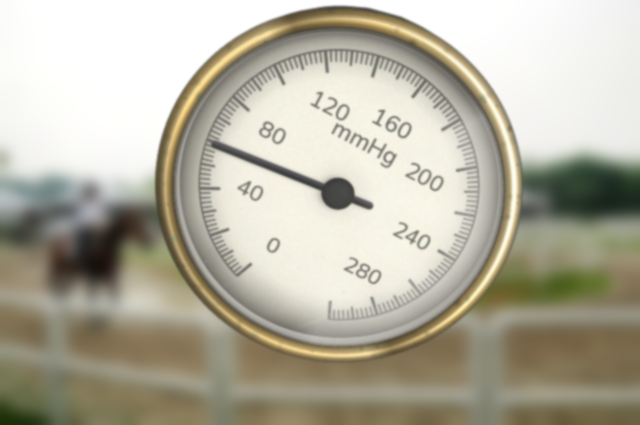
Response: 60 (mmHg)
